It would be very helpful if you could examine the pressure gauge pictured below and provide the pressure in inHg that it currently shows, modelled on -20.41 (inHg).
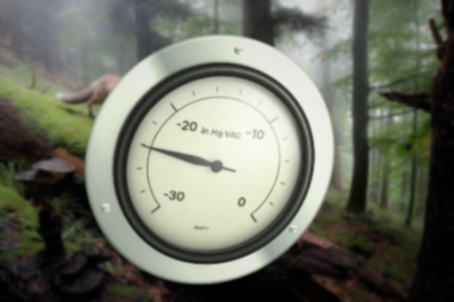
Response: -24 (inHg)
